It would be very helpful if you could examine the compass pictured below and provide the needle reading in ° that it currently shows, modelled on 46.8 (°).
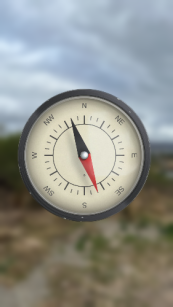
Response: 160 (°)
